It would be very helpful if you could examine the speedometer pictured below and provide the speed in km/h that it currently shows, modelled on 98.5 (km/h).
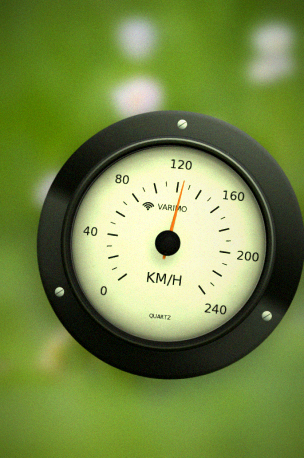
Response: 125 (km/h)
